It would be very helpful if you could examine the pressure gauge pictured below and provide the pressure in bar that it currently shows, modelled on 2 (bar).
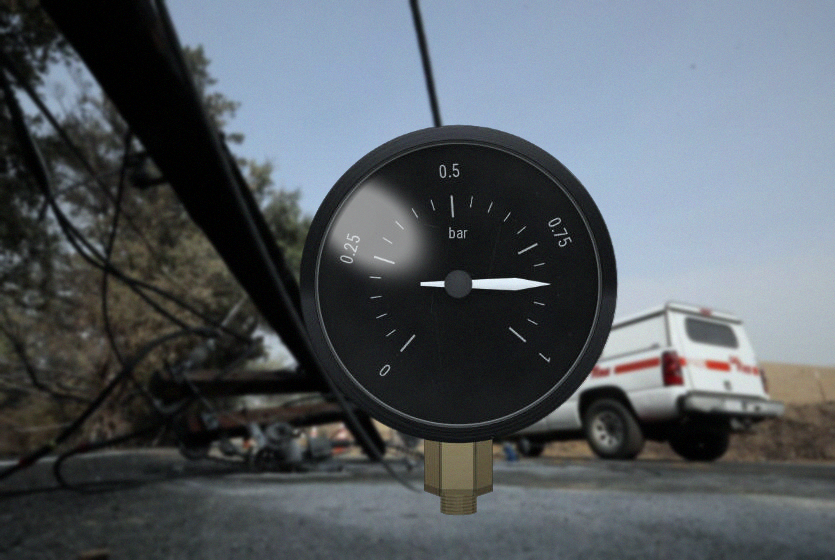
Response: 0.85 (bar)
